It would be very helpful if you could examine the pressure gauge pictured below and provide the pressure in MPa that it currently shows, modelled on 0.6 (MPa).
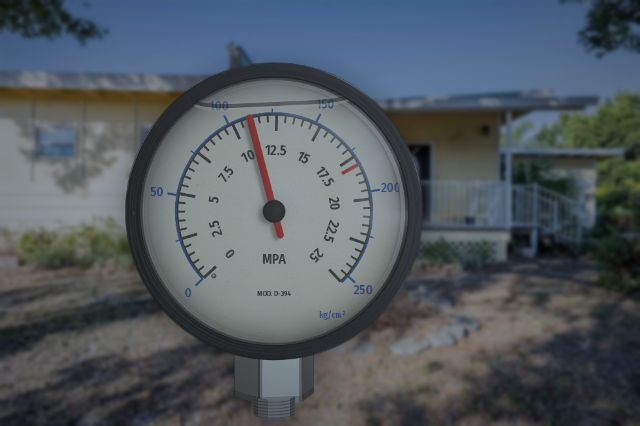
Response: 11 (MPa)
